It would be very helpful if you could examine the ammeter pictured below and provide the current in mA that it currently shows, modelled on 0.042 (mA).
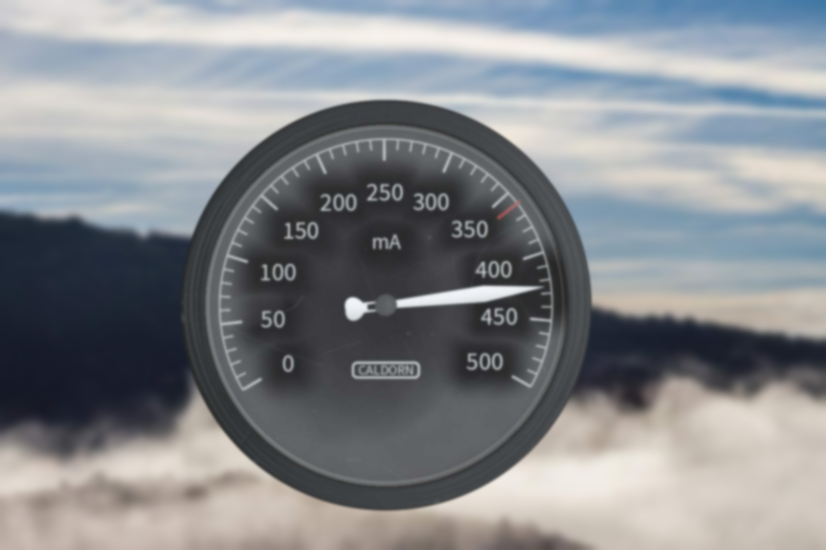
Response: 425 (mA)
